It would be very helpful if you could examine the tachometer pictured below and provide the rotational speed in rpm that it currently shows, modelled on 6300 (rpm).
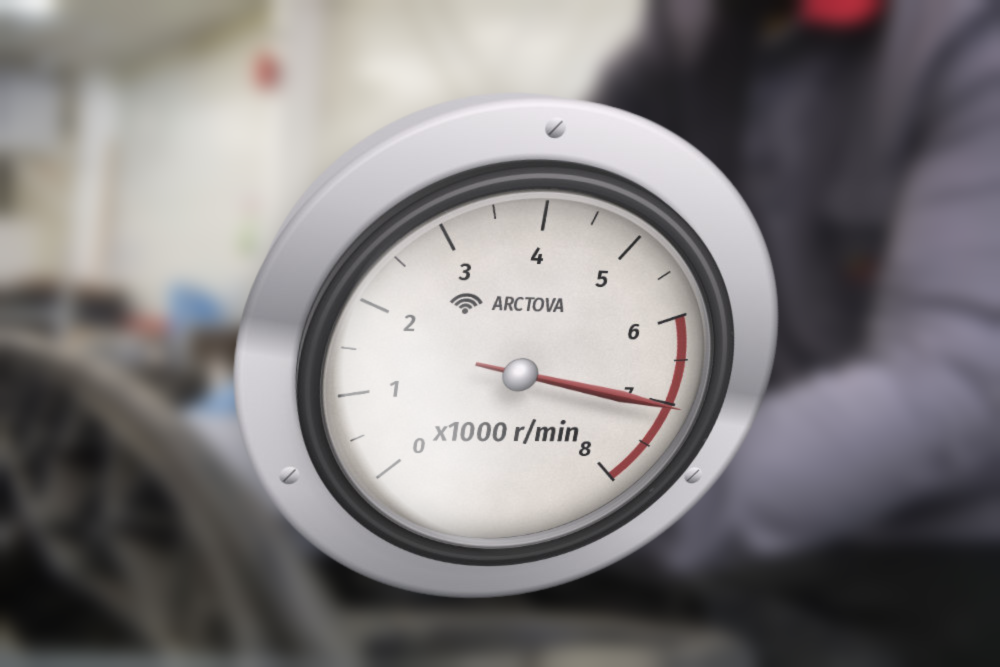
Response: 7000 (rpm)
